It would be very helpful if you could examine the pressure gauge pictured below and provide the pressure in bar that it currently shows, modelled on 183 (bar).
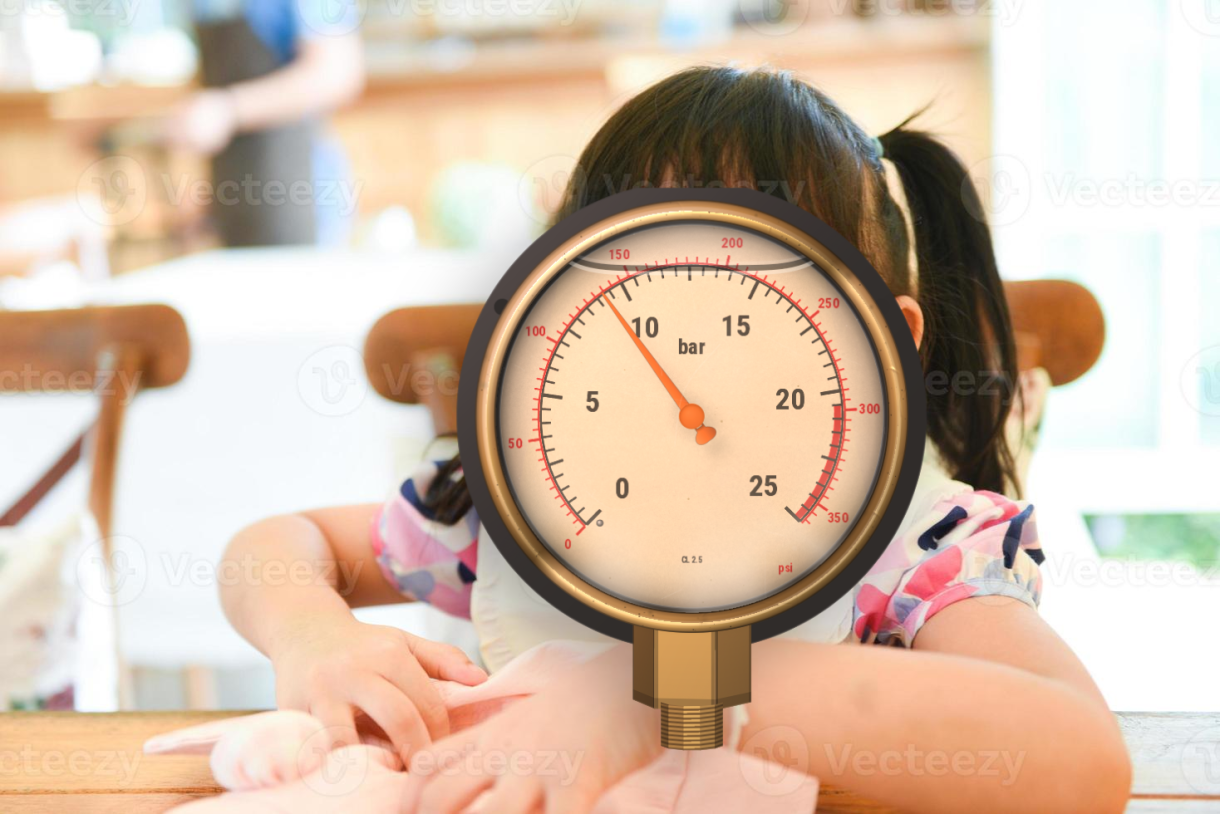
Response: 9.25 (bar)
